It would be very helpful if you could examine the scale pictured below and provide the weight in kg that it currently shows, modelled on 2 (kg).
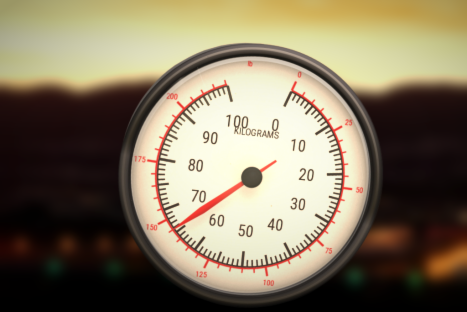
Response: 66 (kg)
